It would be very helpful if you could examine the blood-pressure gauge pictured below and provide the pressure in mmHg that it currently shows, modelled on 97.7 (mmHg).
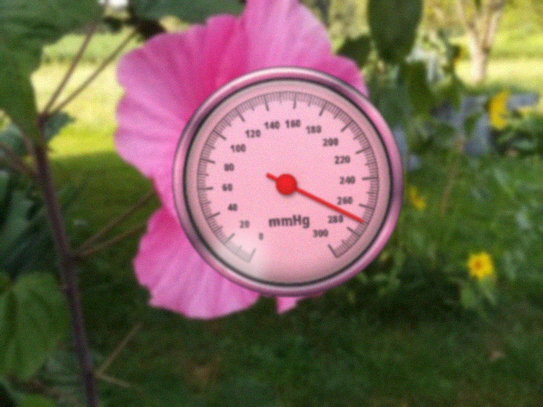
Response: 270 (mmHg)
